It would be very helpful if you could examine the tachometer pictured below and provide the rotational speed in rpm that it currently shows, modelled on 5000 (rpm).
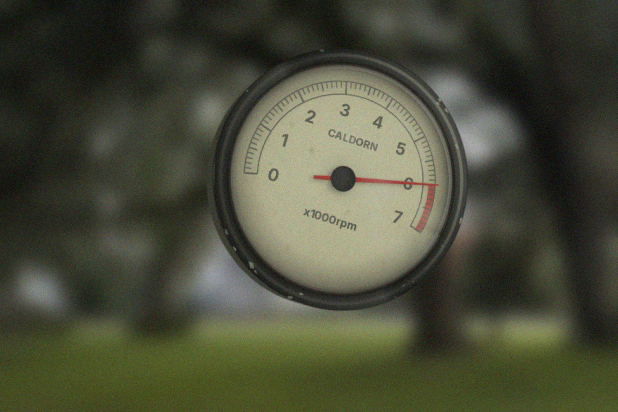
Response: 6000 (rpm)
